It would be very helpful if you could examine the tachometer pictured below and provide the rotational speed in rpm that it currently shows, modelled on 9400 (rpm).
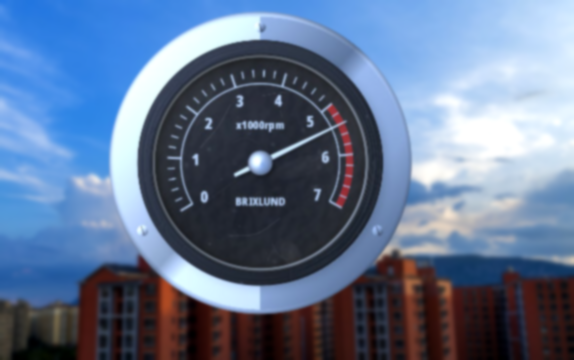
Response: 5400 (rpm)
